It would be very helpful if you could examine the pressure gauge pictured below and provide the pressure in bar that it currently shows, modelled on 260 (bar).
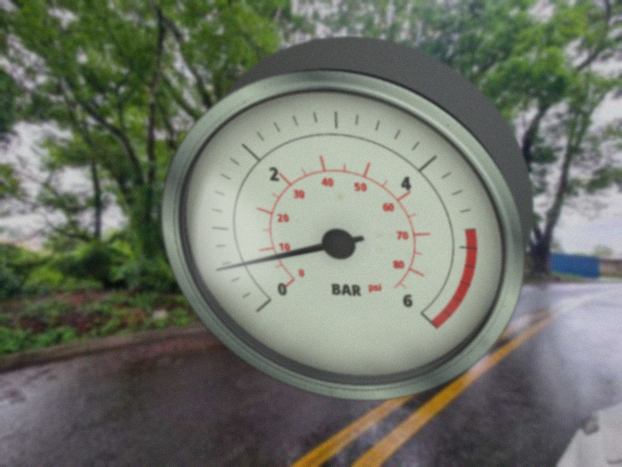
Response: 0.6 (bar)
